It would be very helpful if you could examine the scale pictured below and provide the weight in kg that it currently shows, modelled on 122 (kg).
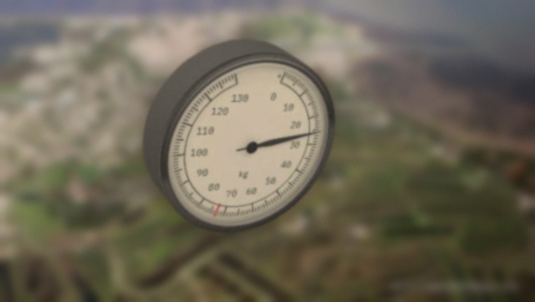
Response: 25 (kg)
